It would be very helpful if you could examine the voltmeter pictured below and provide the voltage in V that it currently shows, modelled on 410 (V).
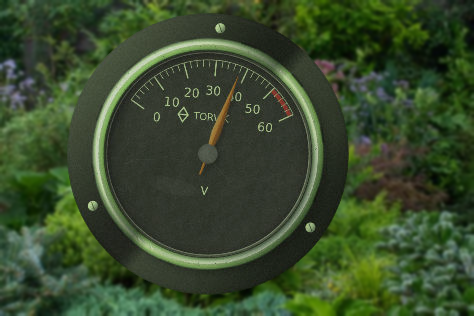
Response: 38 (V)
